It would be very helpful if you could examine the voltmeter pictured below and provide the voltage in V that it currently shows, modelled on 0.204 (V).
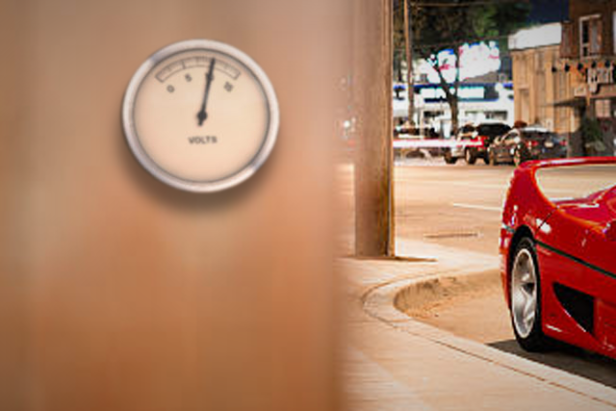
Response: 10 (V)
